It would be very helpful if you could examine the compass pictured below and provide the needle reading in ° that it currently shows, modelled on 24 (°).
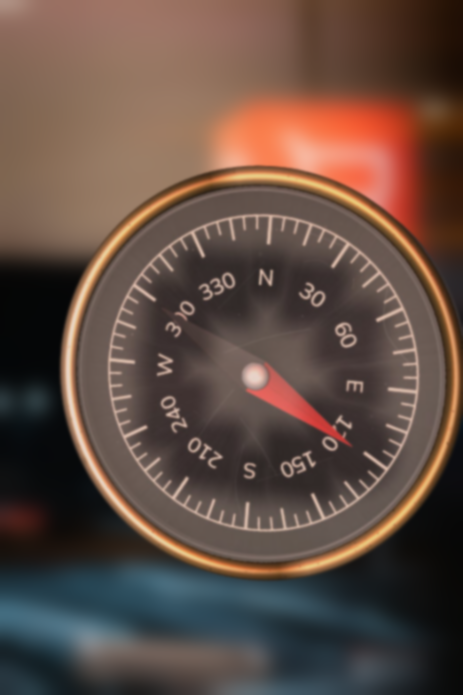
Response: 120 (°)
